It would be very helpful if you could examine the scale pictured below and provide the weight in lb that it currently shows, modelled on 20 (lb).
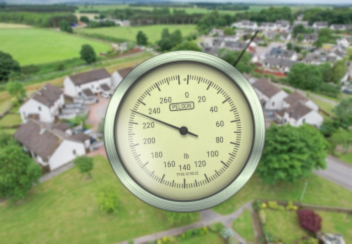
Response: 230 (lb)
